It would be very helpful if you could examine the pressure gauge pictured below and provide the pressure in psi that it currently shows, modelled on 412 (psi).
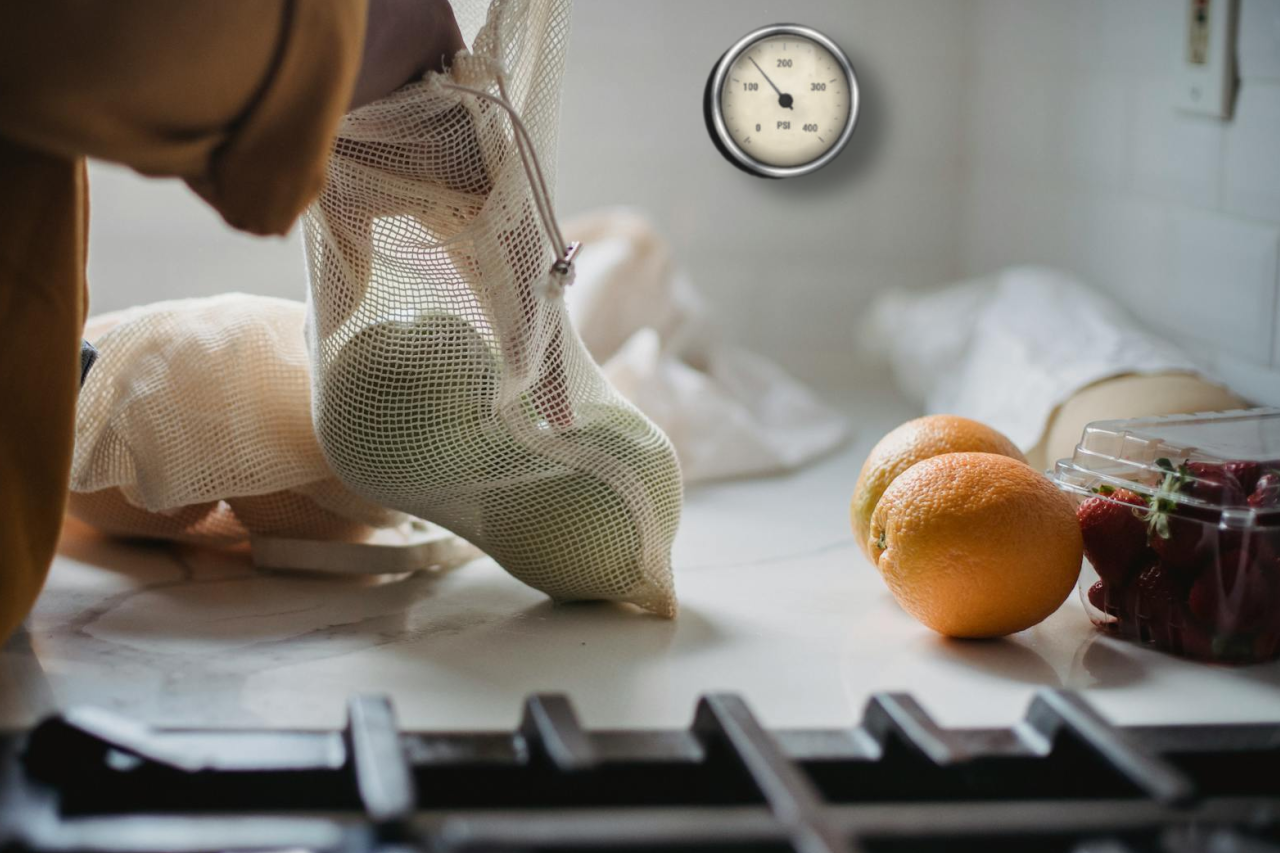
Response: 140 (psi)
